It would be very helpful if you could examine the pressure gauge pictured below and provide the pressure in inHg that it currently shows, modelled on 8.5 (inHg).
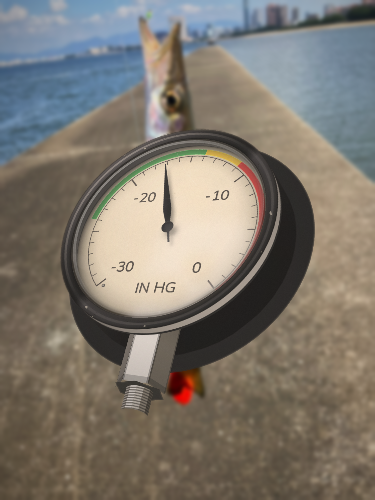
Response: -17 (inHg)
